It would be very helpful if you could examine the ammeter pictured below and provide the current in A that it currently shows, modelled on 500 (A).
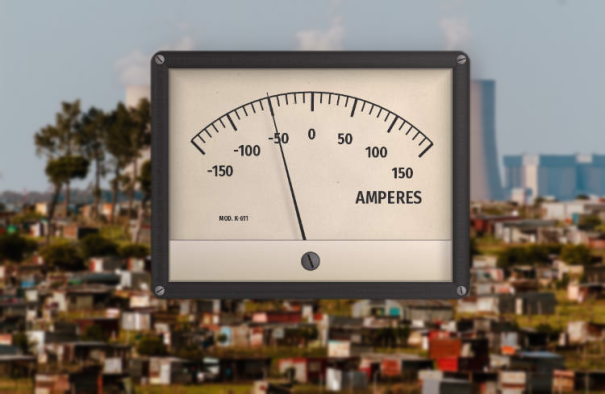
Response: -50 (A)
